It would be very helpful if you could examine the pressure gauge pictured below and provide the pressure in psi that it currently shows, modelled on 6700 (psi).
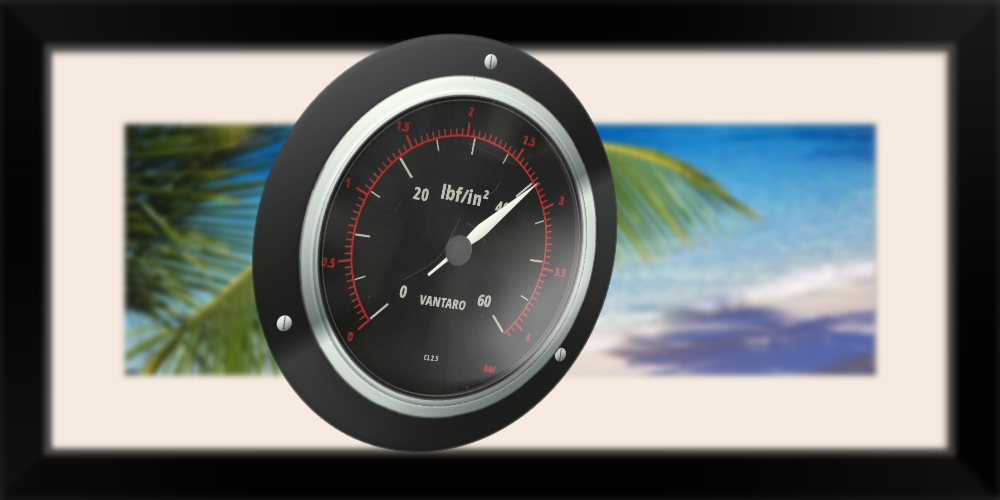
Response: 40 (psi)
